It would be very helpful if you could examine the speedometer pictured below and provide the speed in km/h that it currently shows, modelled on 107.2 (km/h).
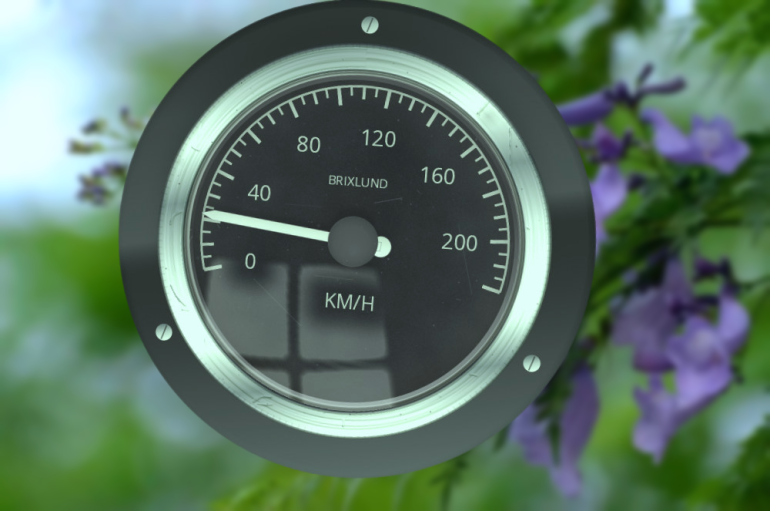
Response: 22.5 (km/h)
